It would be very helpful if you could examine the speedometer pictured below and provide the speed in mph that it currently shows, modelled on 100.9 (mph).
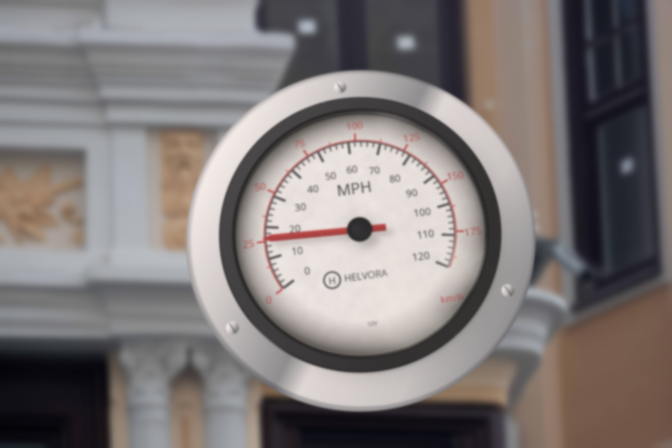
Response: 16 (mph)
